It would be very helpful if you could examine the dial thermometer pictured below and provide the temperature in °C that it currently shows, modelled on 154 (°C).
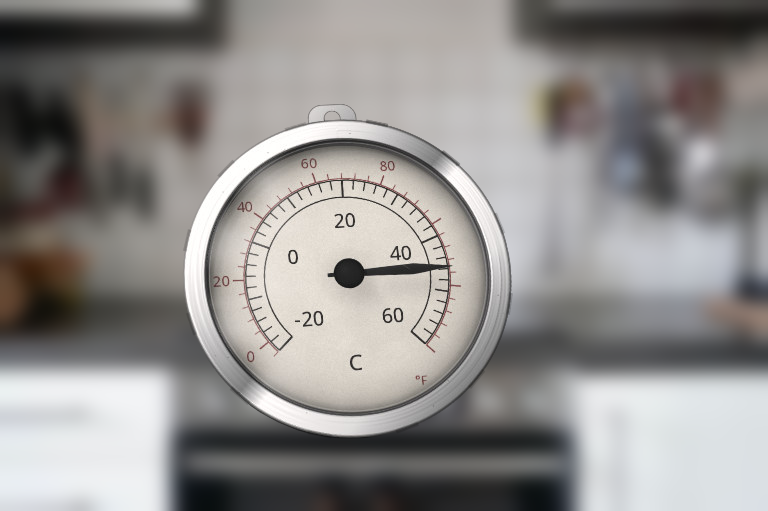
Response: 46 (°C)
